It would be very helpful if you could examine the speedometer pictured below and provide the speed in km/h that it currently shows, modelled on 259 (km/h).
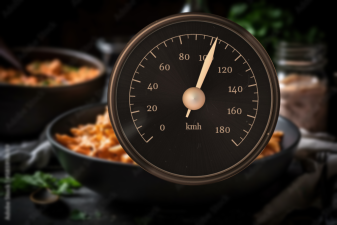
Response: 102.5 (km/h)
